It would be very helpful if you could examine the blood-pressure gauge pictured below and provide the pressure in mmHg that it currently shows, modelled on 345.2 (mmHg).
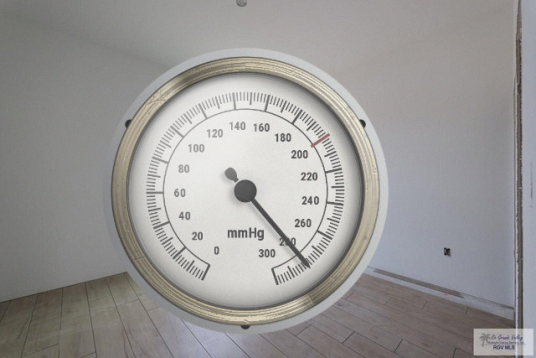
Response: 280 (mmHg)
